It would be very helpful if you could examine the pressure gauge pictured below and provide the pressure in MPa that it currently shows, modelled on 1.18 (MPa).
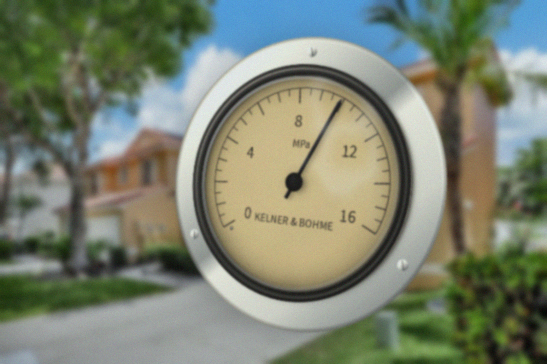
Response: 10 (MPa)
